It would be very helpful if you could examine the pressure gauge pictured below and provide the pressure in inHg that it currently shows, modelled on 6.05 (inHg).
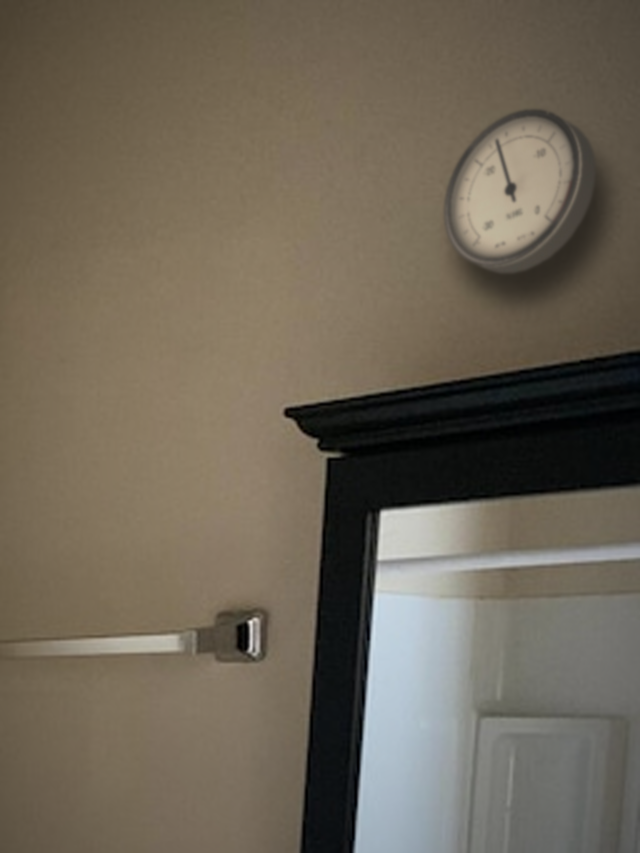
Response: -17 (inHg)
